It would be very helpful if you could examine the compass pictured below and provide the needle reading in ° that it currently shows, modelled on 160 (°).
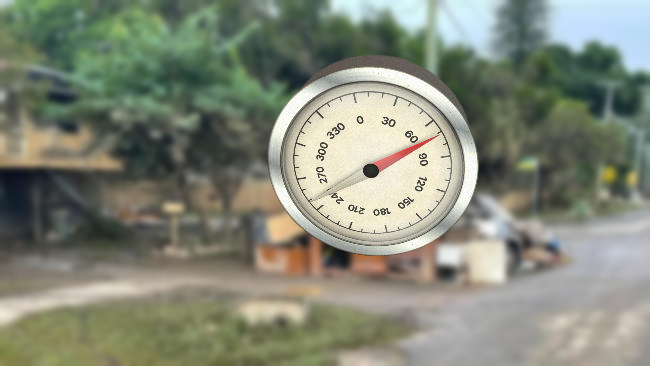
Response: 70 (°)
